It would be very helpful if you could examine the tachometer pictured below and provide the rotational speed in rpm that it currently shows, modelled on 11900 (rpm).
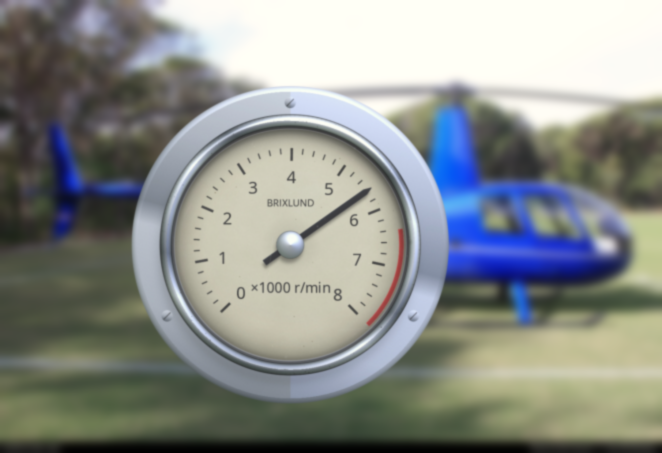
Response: 5600 (rpm)
